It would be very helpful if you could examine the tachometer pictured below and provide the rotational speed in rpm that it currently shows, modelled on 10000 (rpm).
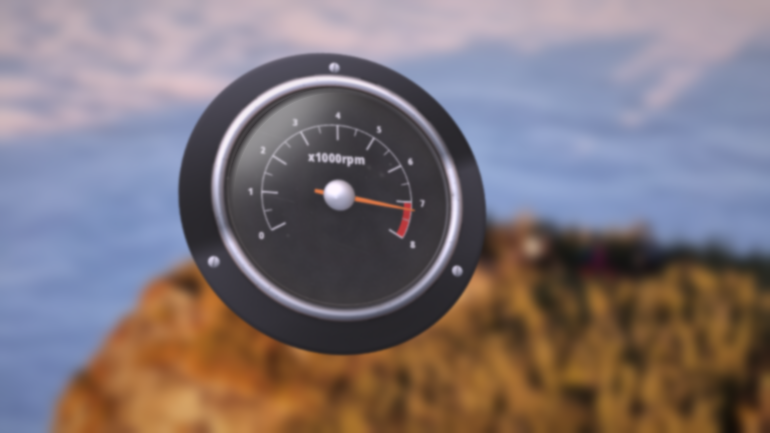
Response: 7250 (rpm)
